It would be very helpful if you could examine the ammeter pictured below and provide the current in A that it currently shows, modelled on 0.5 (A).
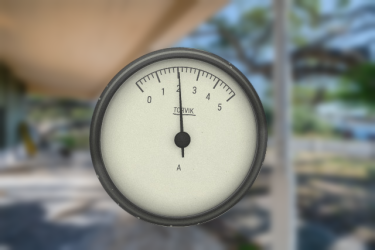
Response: 2 (A)
